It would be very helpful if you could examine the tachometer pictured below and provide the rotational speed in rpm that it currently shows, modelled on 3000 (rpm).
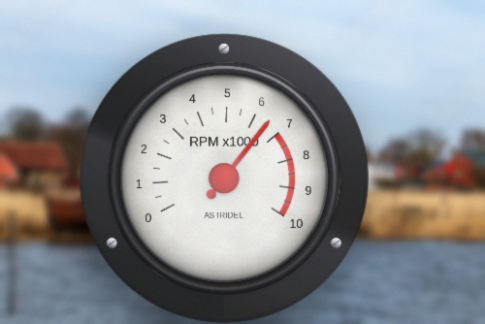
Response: 6500 (rpm)
